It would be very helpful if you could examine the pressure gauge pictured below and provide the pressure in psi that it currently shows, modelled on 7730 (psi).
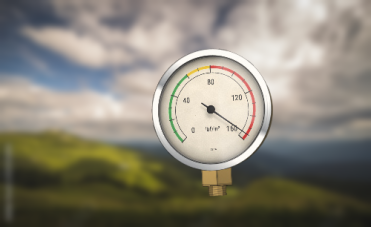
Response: 155 (psi)
